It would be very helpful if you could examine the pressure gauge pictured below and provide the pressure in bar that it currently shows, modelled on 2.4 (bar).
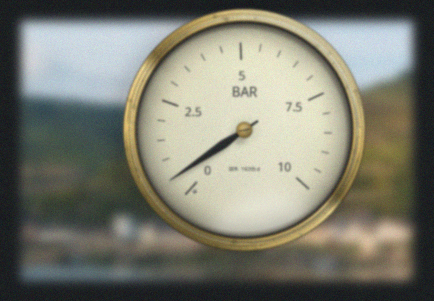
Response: 0.5 (bar)
